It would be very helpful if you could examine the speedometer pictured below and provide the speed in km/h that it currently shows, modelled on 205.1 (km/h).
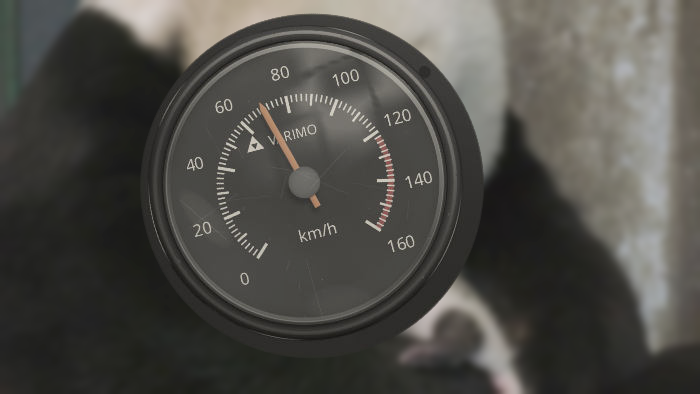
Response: 70 (km/h)
